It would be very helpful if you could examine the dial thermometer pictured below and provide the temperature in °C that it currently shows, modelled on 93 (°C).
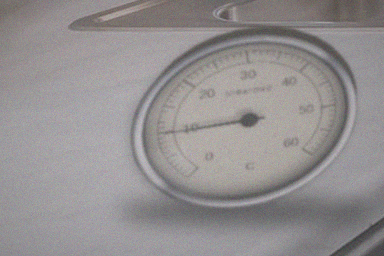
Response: 10 (°C)
